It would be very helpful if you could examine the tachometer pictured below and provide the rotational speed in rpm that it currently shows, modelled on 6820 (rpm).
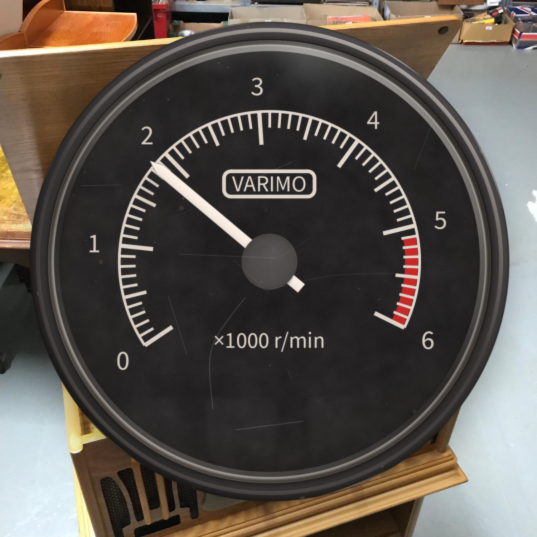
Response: 1850 (rpm)
